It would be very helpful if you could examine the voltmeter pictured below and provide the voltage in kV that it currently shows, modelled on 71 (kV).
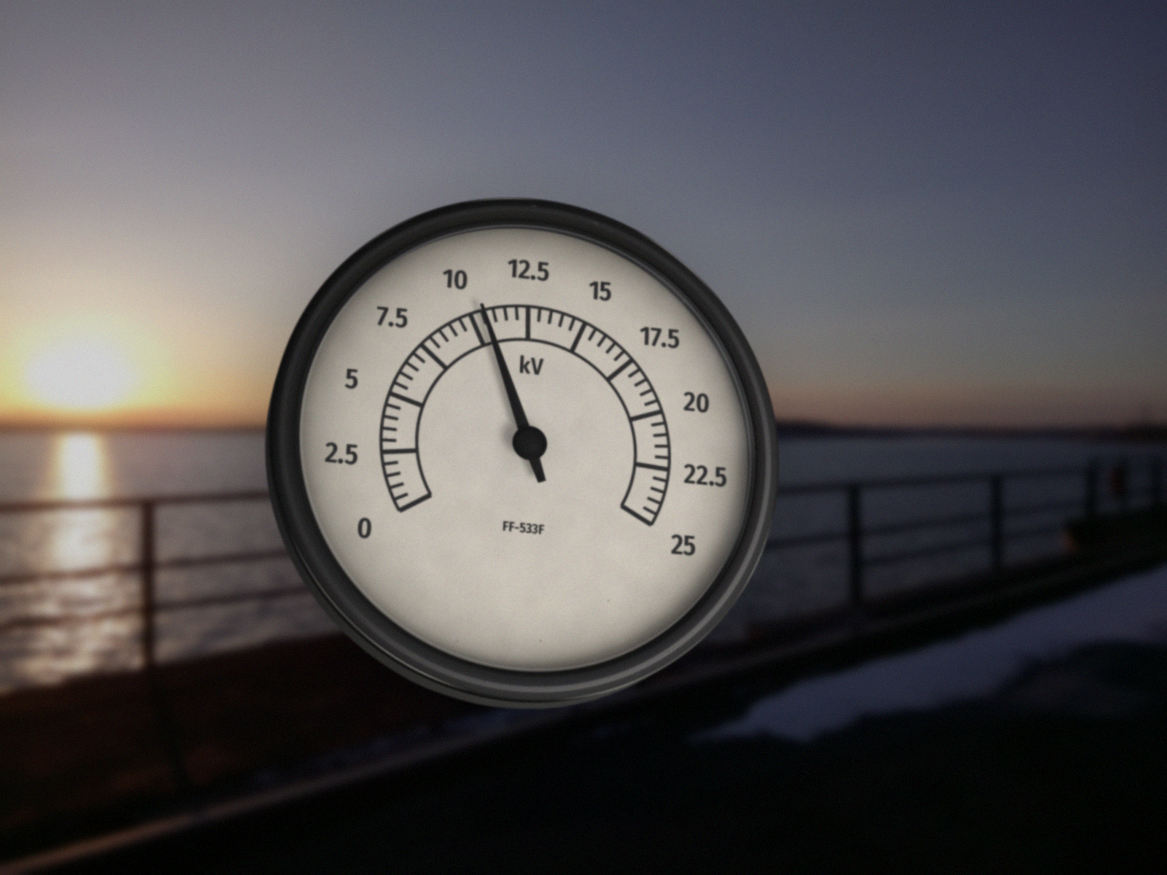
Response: 10.5 (kV)
